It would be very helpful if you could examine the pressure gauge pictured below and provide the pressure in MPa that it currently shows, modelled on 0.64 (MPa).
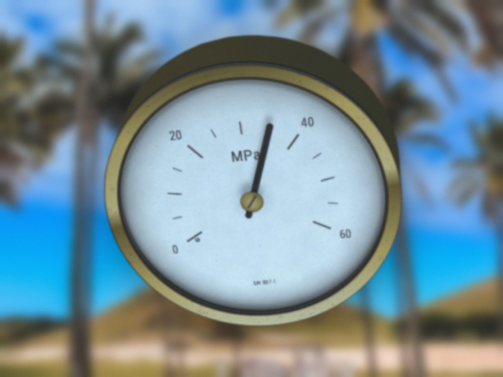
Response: 35 (MPa)
